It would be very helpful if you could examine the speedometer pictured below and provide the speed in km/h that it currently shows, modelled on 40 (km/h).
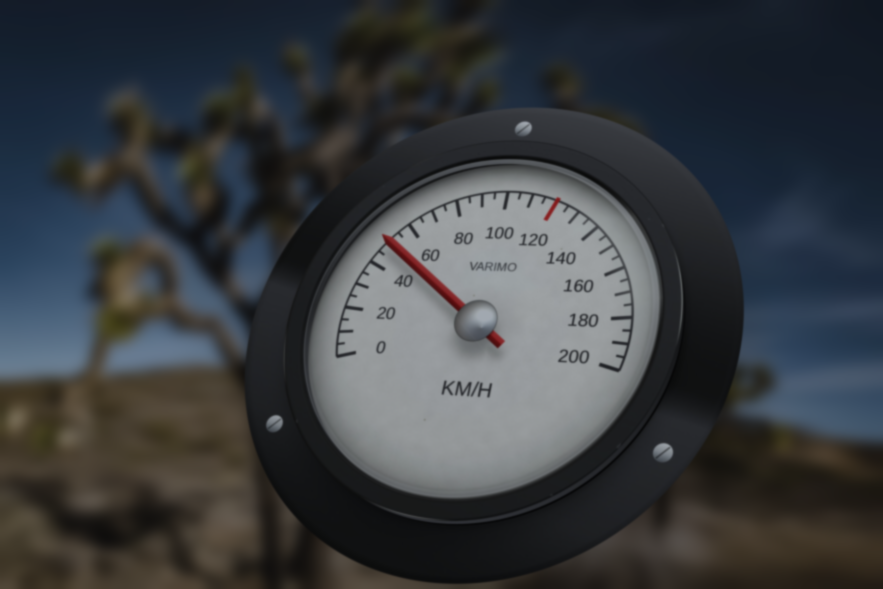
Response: 50 (km/h)
